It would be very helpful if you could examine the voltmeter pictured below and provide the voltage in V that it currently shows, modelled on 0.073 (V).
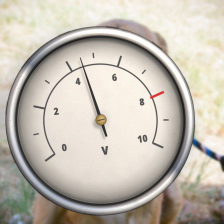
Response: 4.5 (V)
